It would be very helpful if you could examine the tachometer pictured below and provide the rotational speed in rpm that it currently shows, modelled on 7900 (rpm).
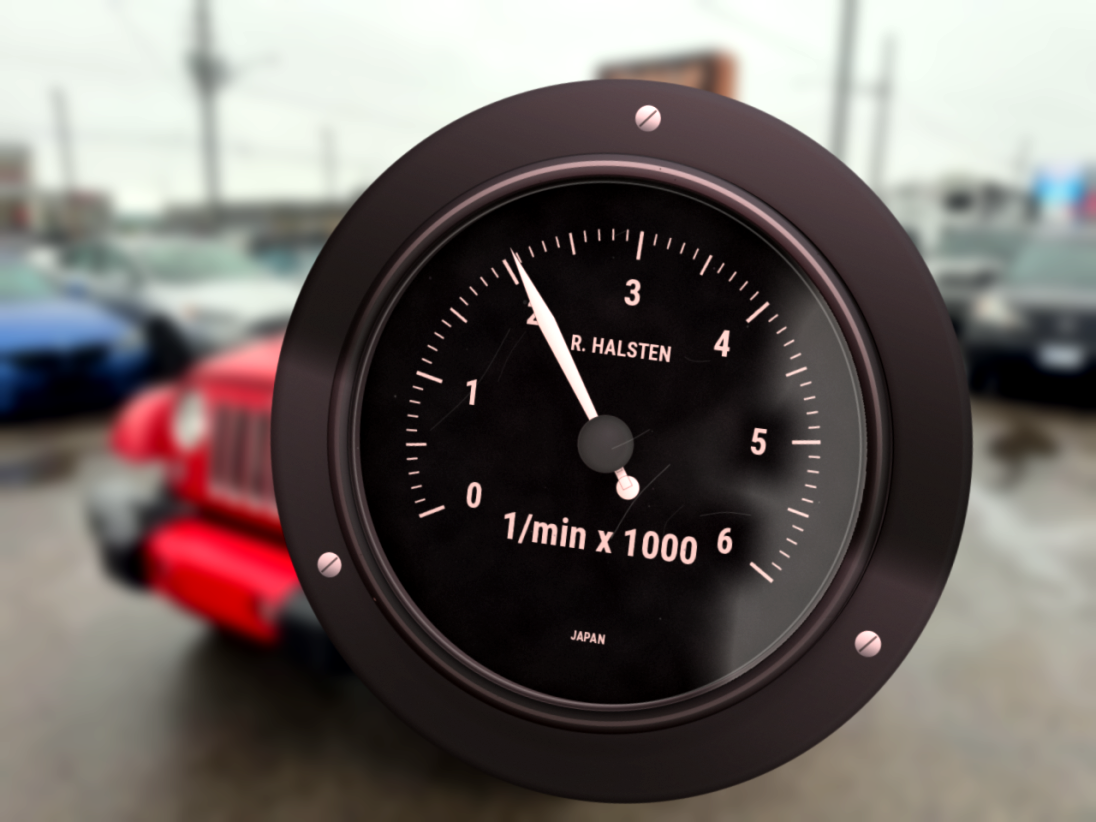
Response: 2100 (rpm)
